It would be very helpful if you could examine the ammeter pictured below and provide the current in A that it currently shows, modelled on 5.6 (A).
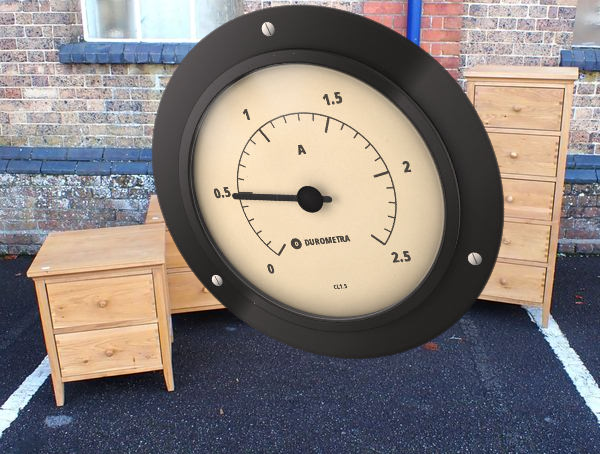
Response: 0.5 (A)
